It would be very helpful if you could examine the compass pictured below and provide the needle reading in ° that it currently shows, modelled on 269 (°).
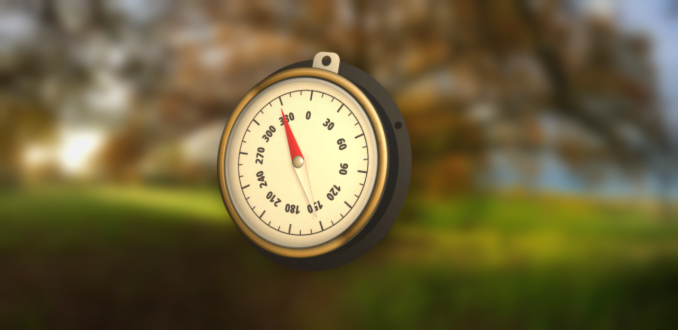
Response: 330 (°)
